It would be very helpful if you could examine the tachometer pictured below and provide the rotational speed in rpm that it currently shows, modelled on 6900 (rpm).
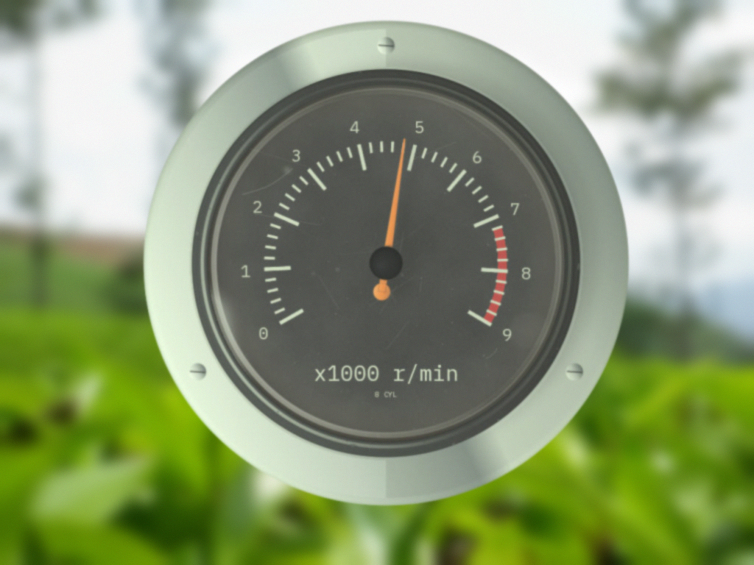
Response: 4800 (rpm)
